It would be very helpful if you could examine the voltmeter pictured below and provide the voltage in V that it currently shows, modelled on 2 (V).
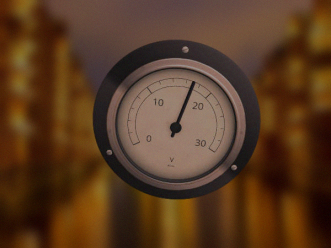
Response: 17 (V)
